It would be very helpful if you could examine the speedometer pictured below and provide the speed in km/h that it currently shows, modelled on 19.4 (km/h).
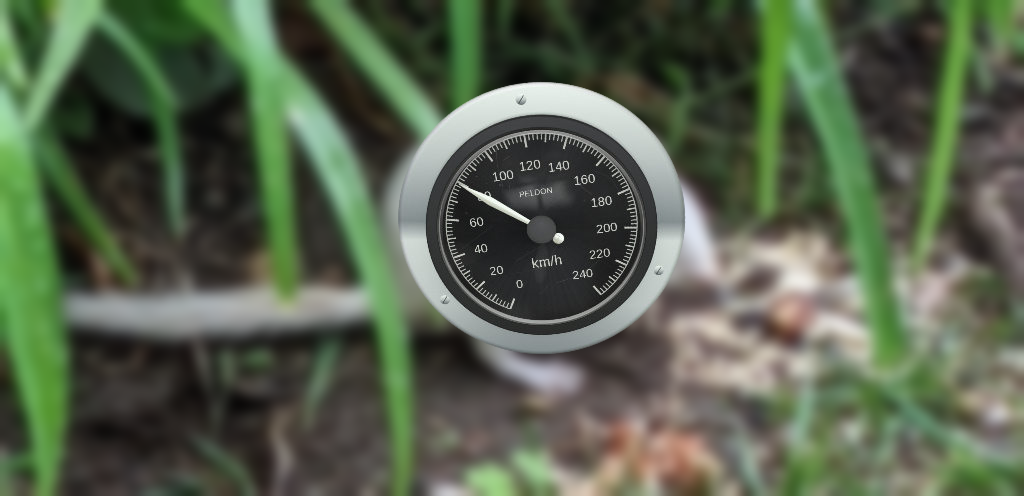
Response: 80 (km/h)
